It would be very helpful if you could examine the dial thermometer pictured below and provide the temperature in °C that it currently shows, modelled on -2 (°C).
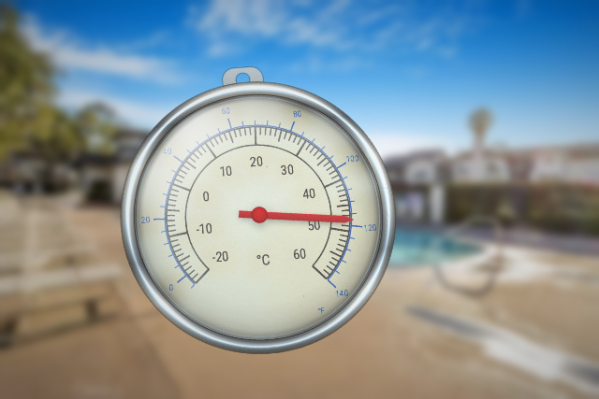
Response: 48 (°C)
